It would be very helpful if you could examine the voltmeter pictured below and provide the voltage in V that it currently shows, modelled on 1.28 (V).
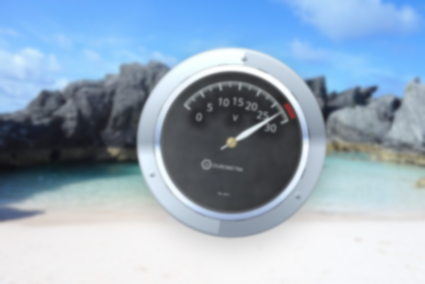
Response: 27.5 (V)
